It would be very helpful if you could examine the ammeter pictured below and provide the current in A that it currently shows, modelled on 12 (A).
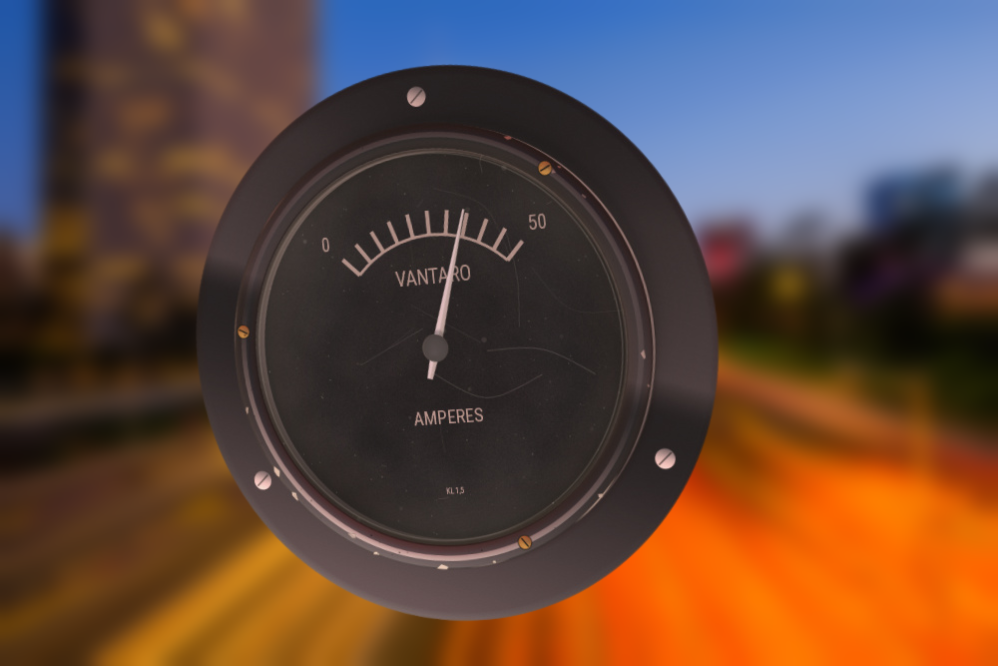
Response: 35 (A)
